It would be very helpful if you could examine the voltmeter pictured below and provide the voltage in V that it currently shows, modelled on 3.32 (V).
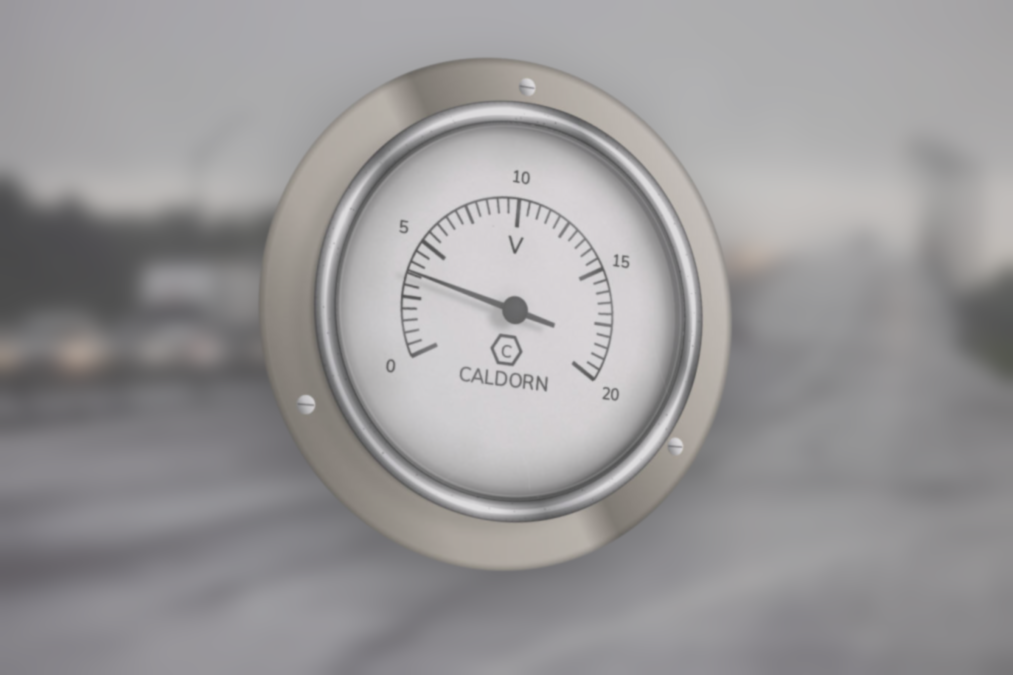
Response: 3.5 (V)
